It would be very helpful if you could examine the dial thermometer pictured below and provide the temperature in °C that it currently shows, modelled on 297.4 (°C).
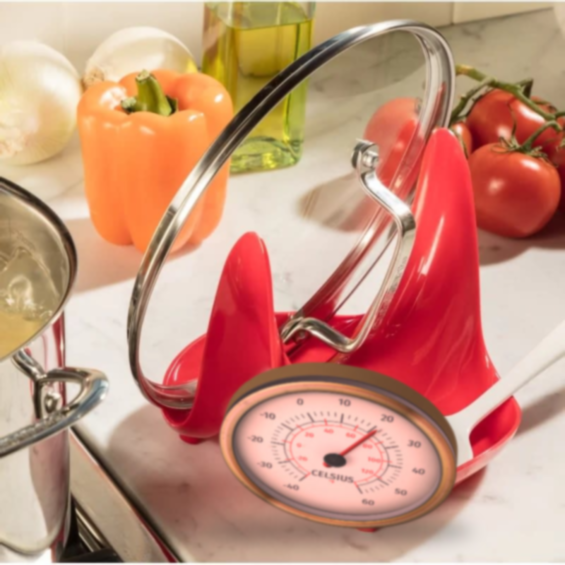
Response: 20 (°C)
